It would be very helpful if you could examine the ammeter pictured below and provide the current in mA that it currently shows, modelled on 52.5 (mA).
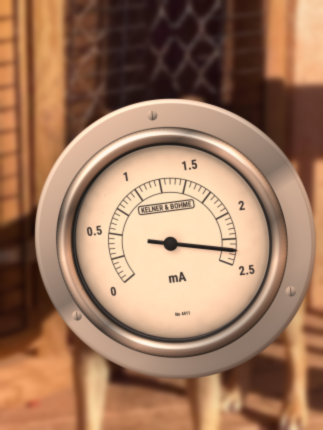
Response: 2.35 (mA)
